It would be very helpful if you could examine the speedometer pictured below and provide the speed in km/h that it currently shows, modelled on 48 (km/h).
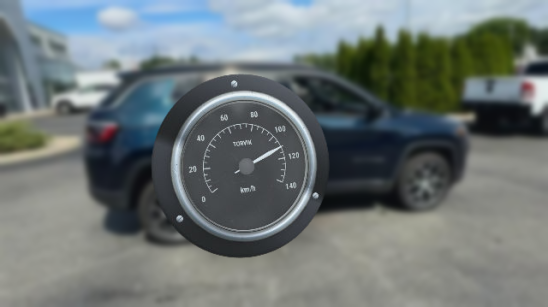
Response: 110 (km/h)
